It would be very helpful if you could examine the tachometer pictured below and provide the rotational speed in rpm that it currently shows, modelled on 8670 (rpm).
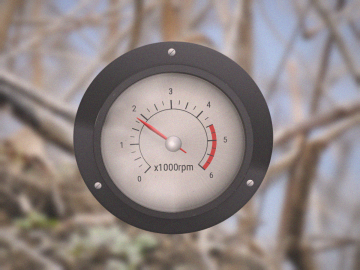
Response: 1875 (rpm)
